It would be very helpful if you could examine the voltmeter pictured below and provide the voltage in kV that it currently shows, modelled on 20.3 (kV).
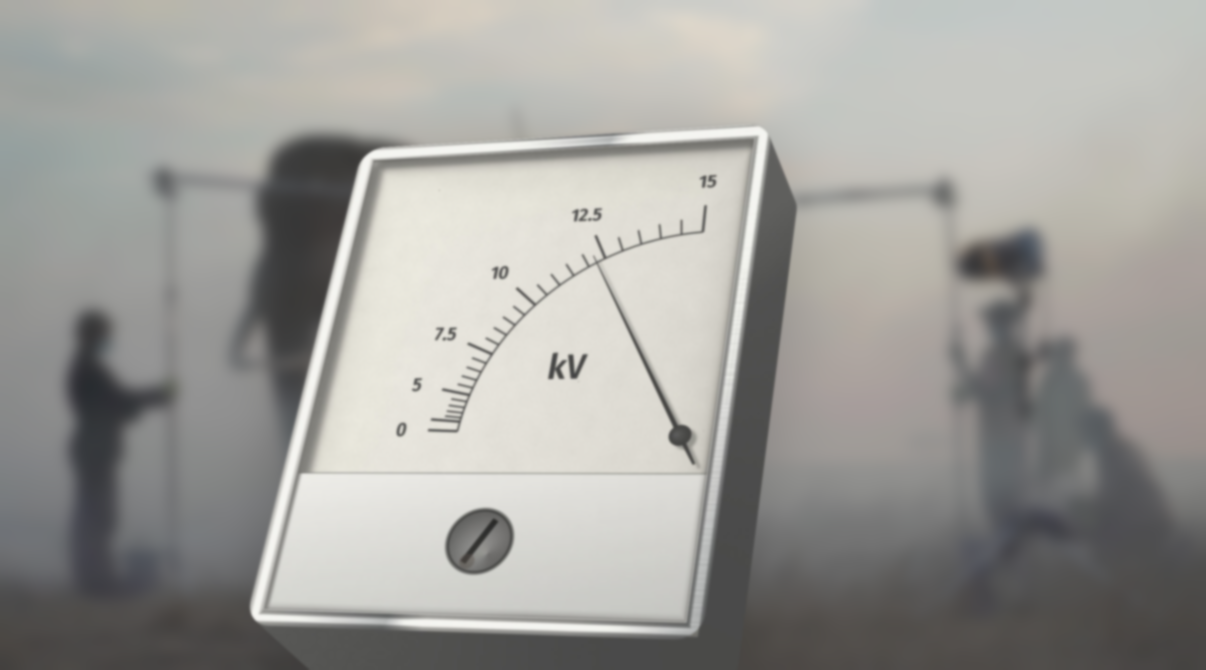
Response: 12.25 (kV)
